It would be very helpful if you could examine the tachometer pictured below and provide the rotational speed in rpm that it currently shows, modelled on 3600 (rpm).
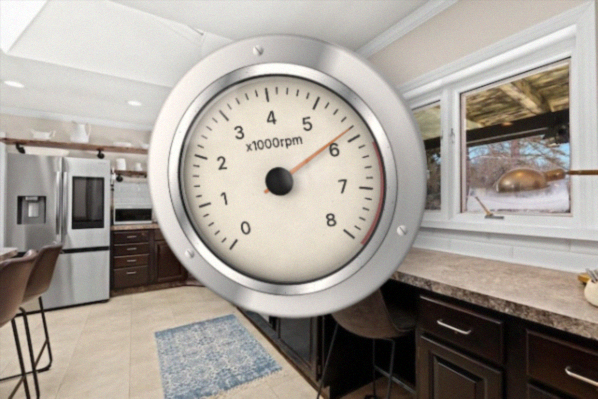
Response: 5800 (rpm)
